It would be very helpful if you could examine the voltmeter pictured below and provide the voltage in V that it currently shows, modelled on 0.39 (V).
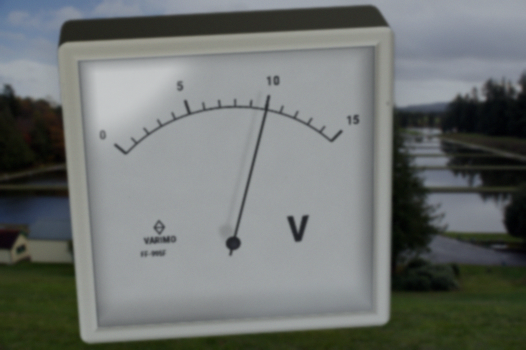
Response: 10 (V)
